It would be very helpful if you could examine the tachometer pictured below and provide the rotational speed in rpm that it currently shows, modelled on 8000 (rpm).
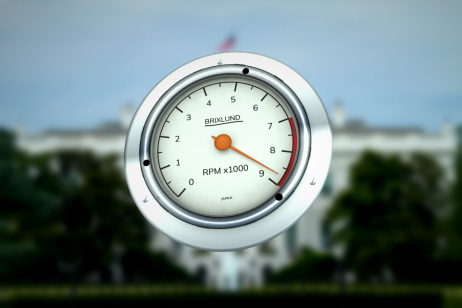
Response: 8750 (rpm)
